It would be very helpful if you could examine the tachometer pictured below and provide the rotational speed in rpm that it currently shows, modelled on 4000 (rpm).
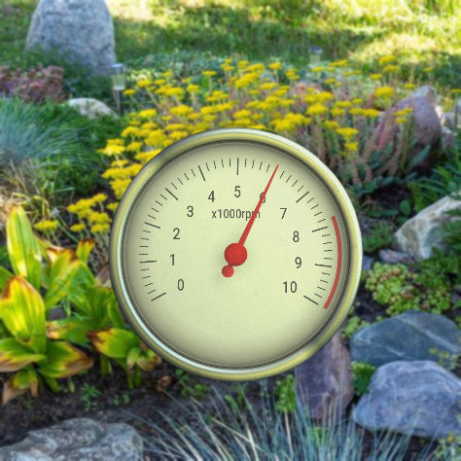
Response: 6000 (rpm)
